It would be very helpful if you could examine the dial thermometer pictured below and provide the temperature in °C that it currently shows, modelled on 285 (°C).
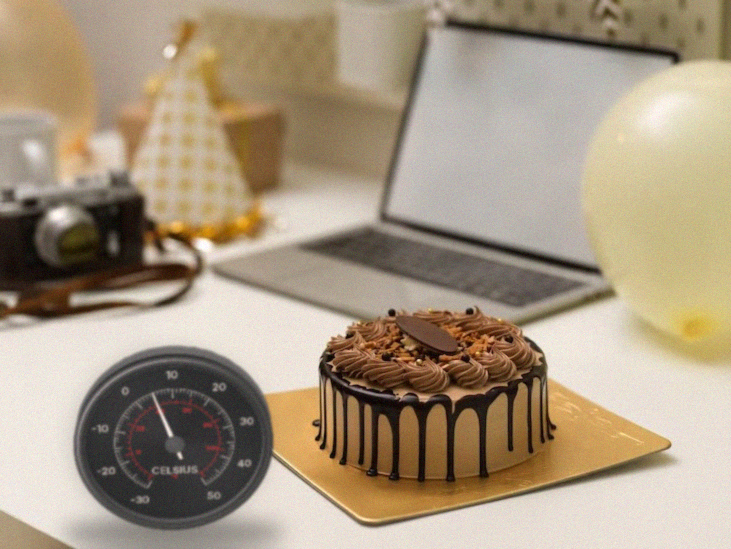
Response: 5 (°C)
